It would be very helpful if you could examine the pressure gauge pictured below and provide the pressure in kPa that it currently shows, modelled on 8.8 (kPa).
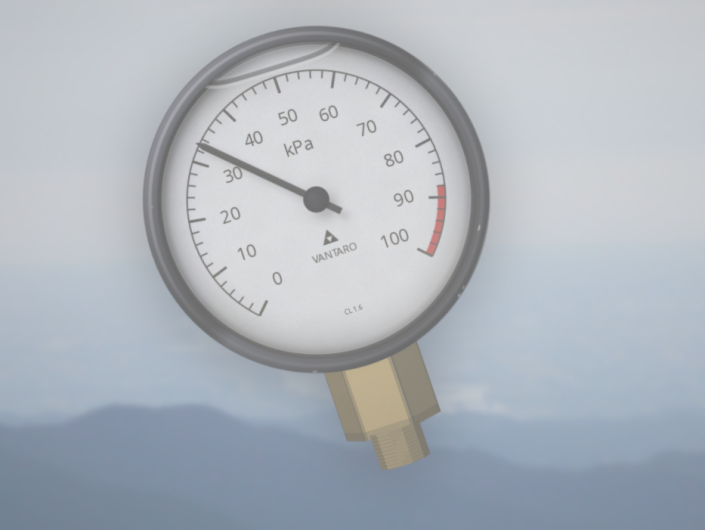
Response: 33 (kPa)
